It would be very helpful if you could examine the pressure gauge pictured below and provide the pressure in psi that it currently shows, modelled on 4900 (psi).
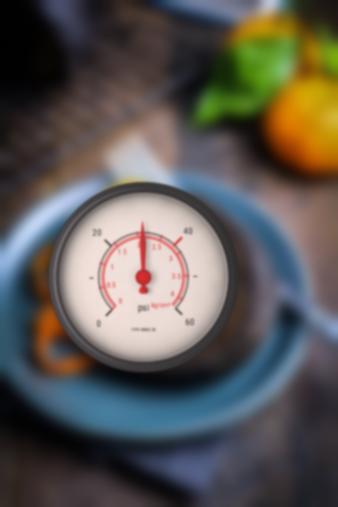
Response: 30 (psi)
